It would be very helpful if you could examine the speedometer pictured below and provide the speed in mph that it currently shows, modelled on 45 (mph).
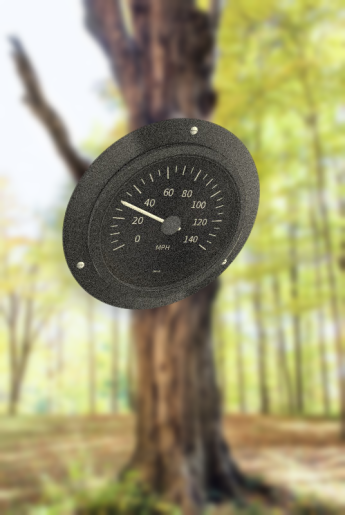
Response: 30 (mph)
